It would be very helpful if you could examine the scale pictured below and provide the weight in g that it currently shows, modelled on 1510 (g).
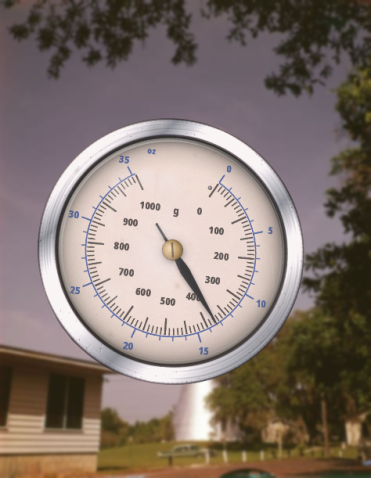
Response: 380 (g)
